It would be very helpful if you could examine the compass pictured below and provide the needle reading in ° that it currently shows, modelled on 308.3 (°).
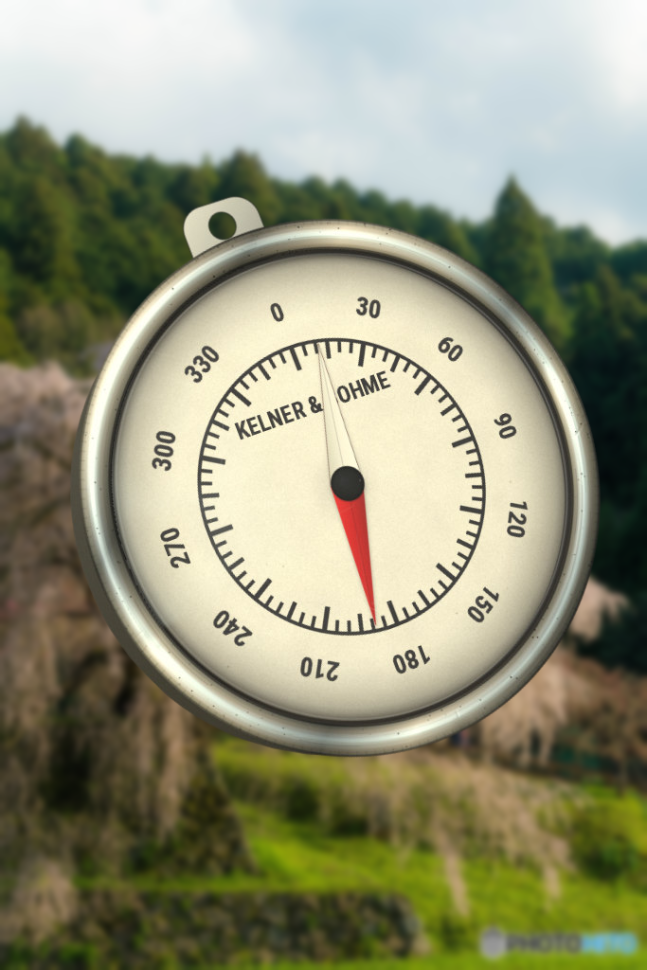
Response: 190 (°)
